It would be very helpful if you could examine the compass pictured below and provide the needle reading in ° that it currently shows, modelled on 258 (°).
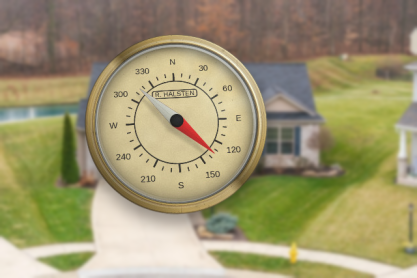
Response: 135 (°)
